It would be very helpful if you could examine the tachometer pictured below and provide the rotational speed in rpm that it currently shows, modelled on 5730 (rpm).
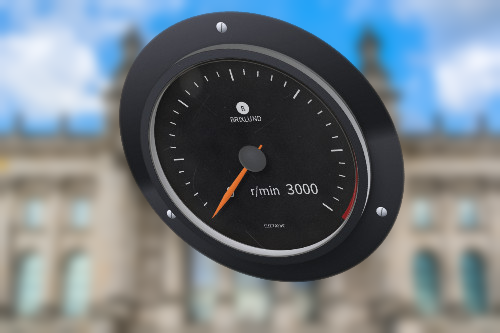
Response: 0 (rpm)
